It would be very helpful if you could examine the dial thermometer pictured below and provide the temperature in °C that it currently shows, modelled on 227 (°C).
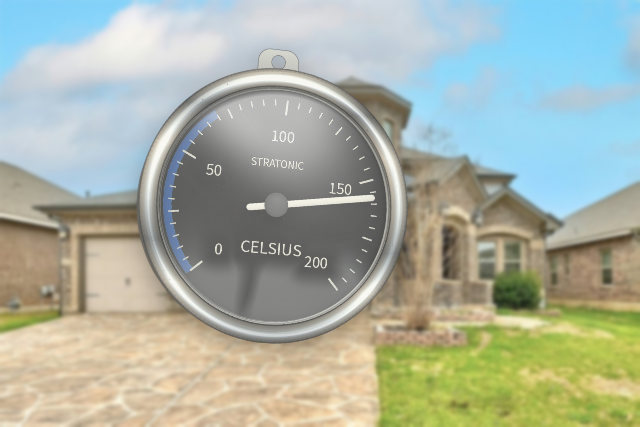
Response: 157.5 (°C)
